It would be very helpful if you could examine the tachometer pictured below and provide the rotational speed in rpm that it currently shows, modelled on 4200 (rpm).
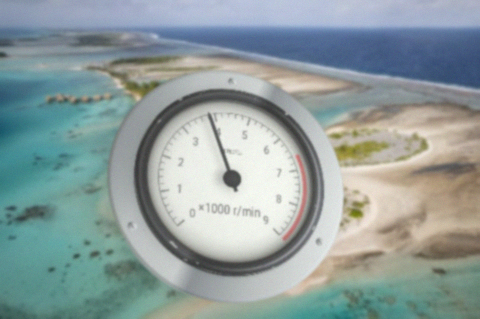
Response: 3800 (rpm)
